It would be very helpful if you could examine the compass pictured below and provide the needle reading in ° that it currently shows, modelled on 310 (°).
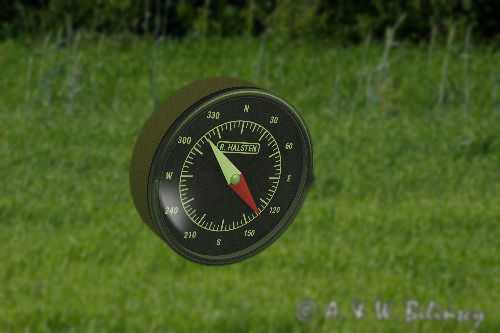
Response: 135 (°)
